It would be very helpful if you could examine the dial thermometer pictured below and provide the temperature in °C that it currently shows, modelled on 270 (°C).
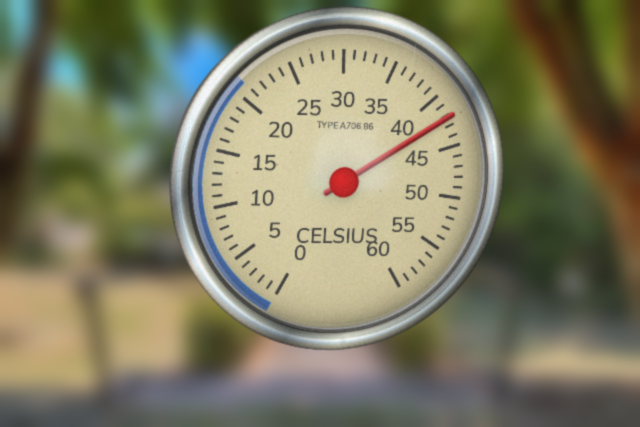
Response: 42 (°C)
